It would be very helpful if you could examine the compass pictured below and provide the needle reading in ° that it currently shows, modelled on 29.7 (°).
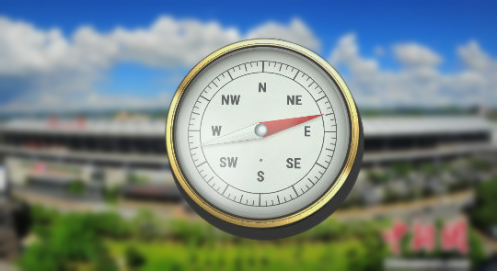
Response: 75 (°)
